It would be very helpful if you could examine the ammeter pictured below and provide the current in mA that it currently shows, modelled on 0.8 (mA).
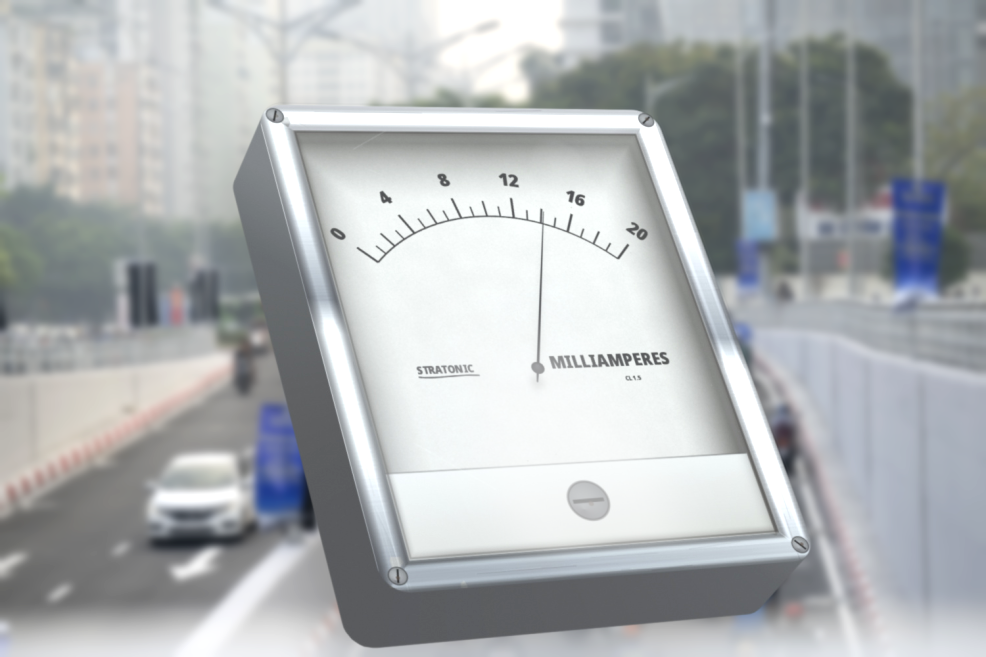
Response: 14 (mA)
